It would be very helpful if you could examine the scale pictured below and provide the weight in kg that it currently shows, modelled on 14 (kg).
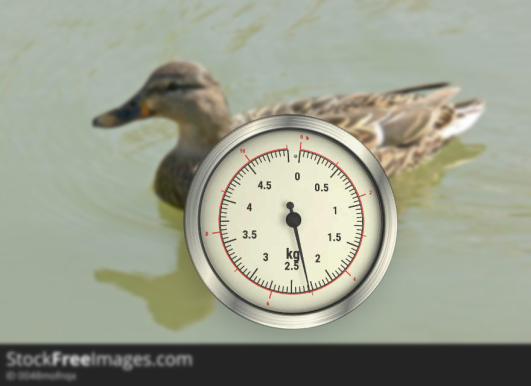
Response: 2.3 (kg)
